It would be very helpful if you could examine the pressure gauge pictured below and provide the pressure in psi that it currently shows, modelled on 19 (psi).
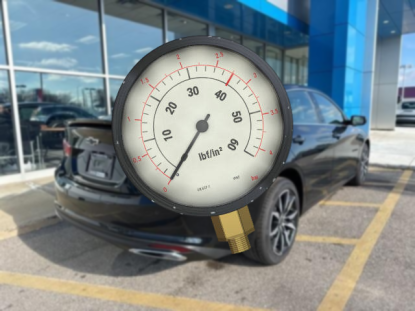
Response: 0 (psi)
